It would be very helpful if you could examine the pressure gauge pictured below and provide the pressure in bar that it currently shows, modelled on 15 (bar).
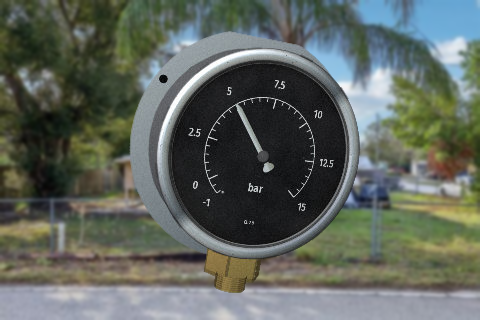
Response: 5 (bar)
